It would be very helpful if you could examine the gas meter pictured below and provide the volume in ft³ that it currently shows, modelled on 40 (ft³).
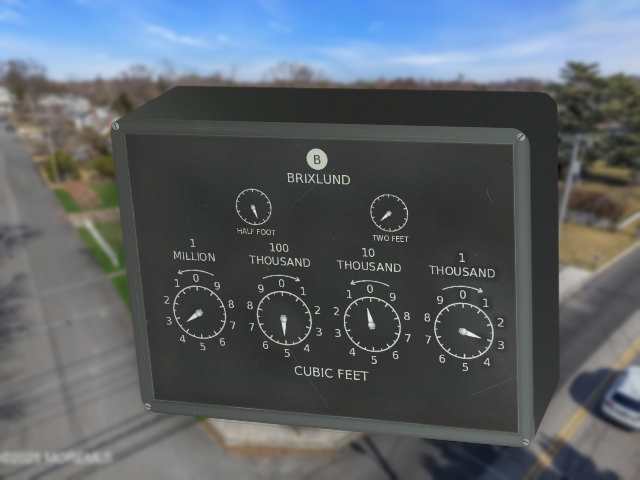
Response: 350300 (ft³)
